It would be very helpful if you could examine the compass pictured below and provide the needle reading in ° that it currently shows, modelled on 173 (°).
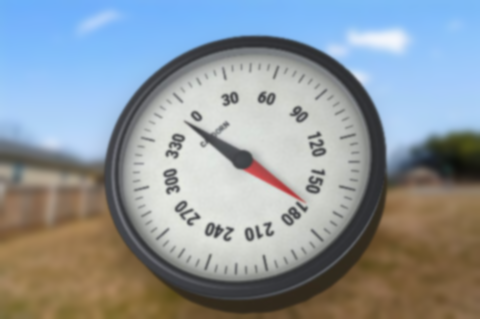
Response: 170 (°)
